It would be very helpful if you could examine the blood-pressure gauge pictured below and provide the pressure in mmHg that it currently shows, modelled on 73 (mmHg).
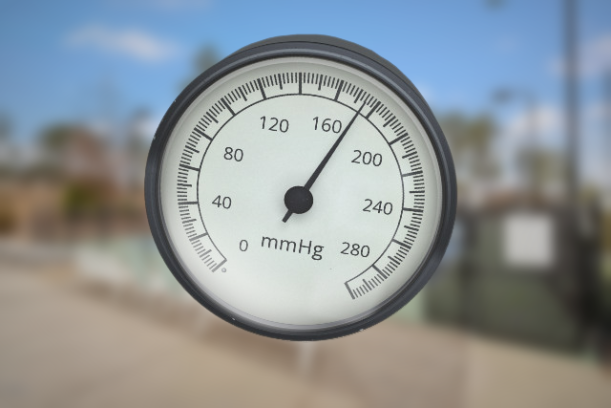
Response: 174 (mmHg)
